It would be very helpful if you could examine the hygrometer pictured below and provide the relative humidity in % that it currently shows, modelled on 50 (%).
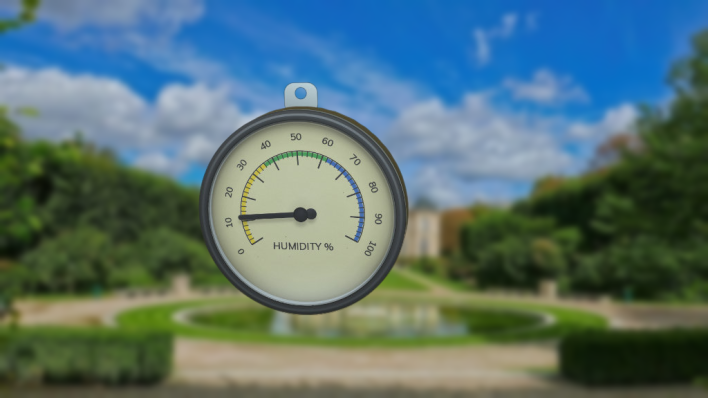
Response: 12 (%)
